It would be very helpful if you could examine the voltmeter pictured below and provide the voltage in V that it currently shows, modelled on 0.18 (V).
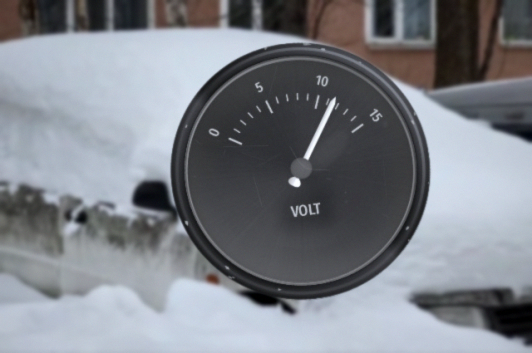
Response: 11.5 (V)
